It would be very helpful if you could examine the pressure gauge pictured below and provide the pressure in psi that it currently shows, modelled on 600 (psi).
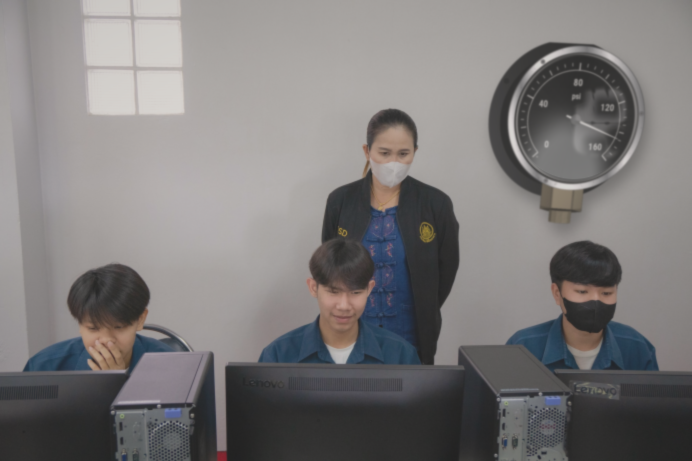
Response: 145 (psi)
